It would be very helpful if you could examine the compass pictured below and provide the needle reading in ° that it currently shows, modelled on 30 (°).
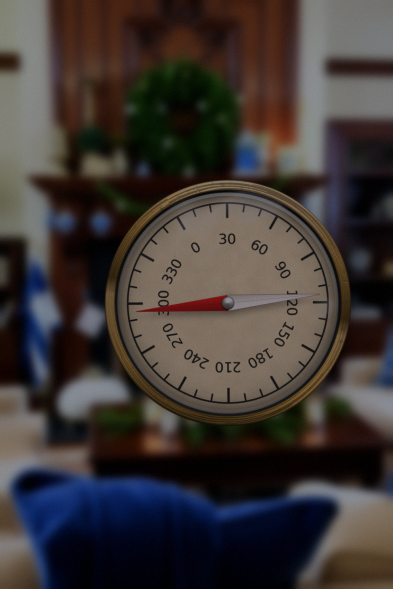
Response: 295 (°)
